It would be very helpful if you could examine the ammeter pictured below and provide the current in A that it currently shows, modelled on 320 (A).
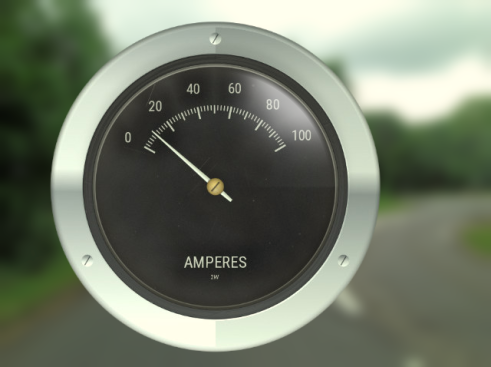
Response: 10 (A)
